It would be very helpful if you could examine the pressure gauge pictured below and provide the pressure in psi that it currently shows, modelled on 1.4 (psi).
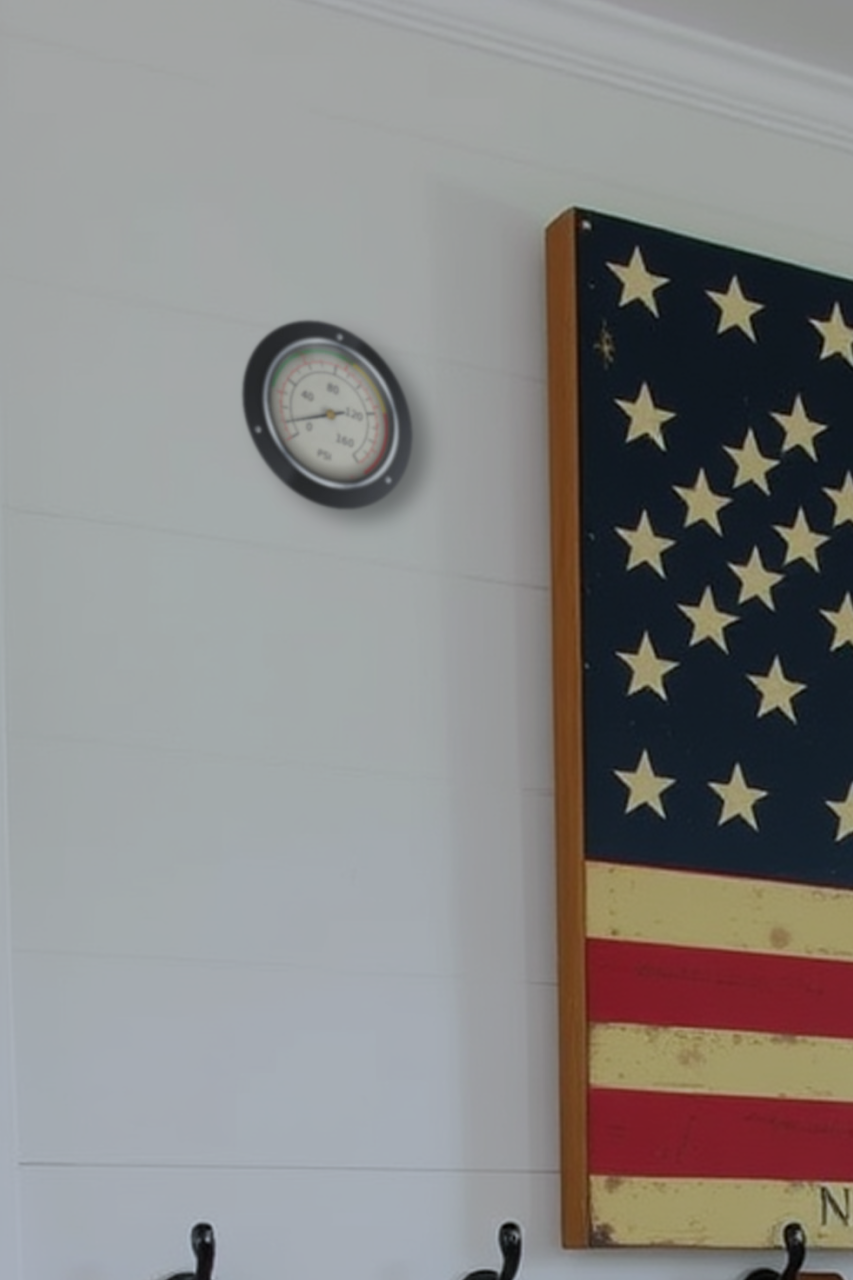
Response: 10 (psi)
